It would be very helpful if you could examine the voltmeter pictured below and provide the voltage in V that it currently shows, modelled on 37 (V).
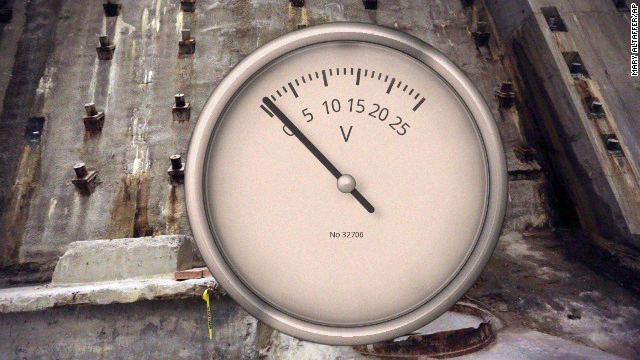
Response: 1 (V)
